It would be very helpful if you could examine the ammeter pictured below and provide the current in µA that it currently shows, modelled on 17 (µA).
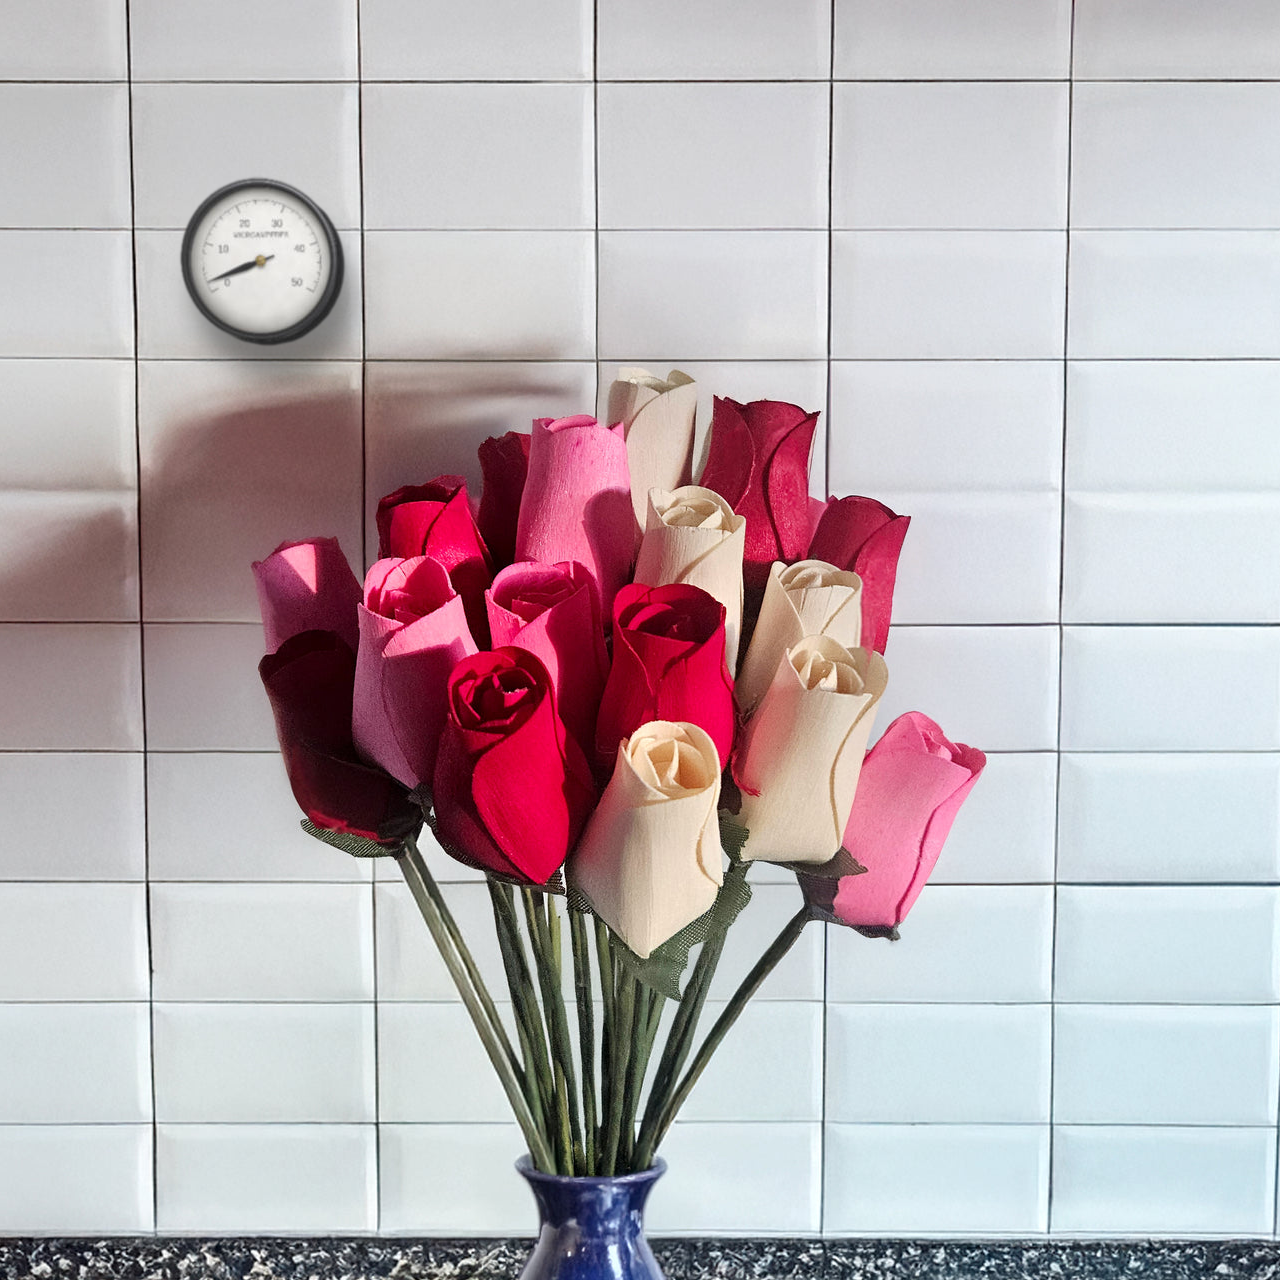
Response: 2 (µA)
